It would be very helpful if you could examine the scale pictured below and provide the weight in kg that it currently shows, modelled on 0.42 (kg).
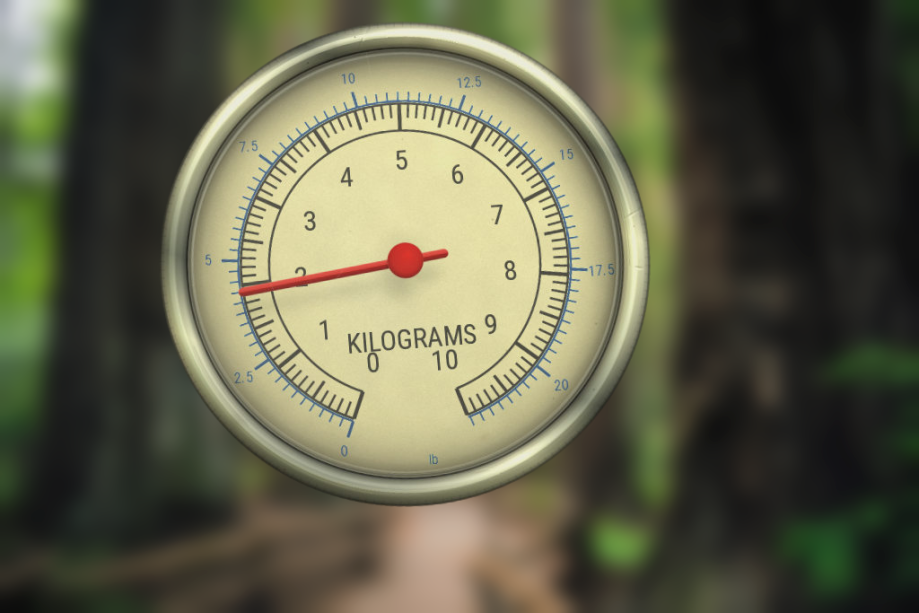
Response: 1.9 (kg)
